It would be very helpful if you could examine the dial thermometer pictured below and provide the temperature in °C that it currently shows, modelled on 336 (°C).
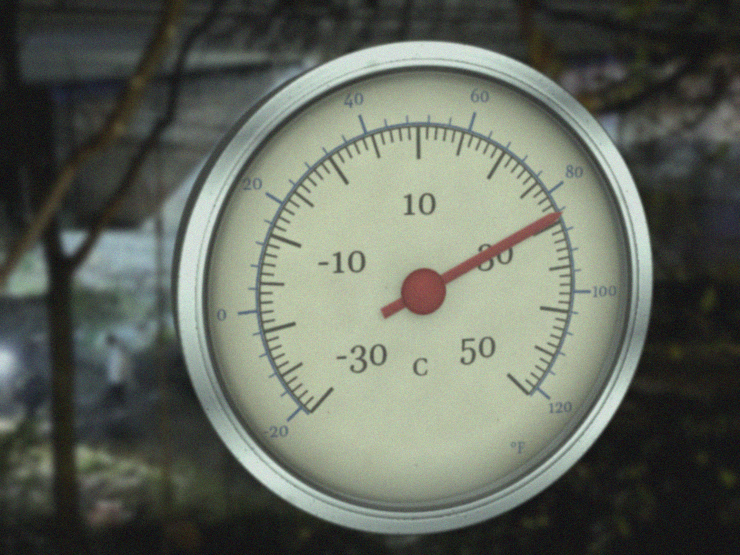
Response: 29 (°C)
